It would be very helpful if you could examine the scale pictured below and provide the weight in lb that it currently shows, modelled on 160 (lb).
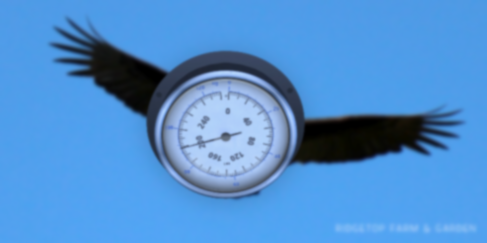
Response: 200 (lb)
